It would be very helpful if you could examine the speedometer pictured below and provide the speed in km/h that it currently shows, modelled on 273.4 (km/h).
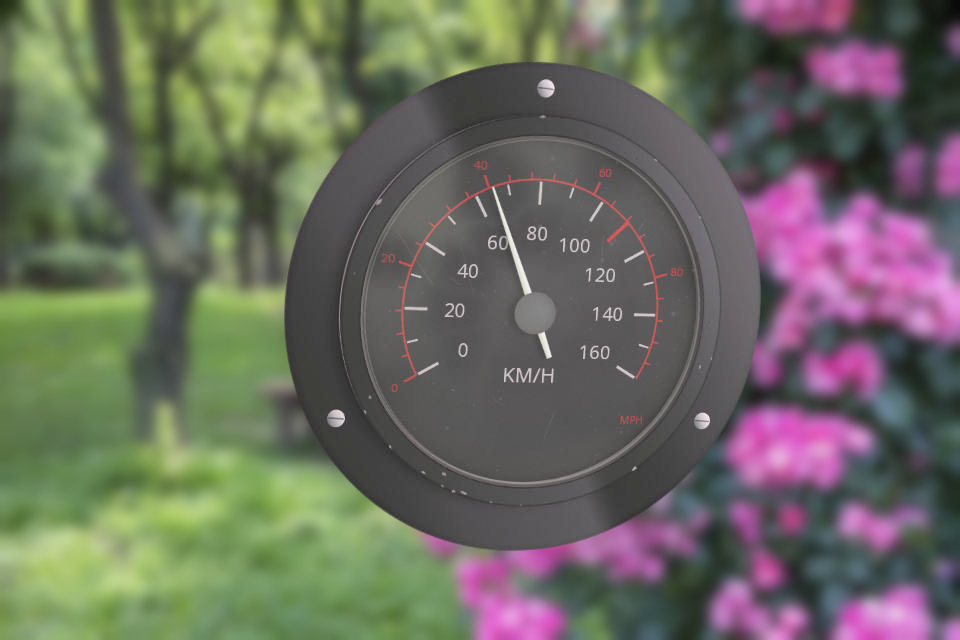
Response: 65 (km/h)
